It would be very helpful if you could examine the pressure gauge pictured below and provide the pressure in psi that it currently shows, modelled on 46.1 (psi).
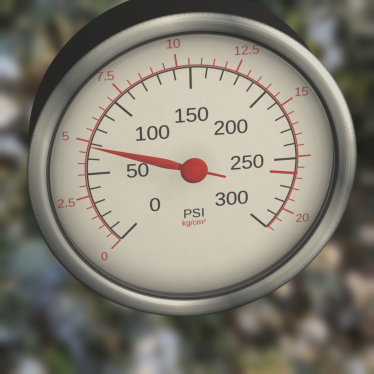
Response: 70 (psi)
